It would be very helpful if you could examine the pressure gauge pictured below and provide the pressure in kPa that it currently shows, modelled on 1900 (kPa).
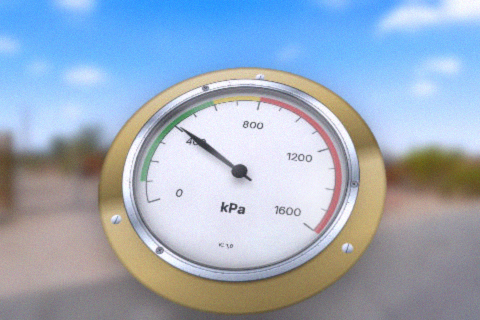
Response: 400 (kPa)
